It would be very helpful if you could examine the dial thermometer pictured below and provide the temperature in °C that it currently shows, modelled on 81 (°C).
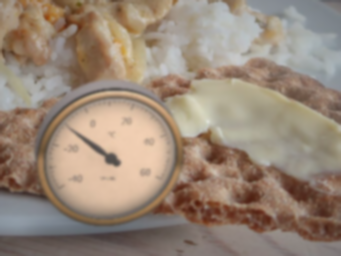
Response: -10 (°C)
